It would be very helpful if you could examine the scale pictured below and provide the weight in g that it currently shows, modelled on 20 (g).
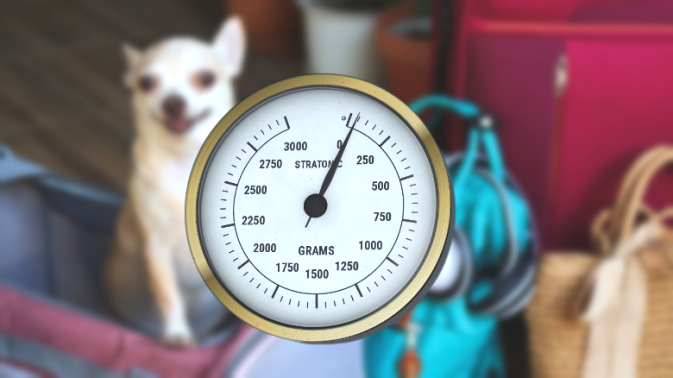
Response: 50 (g)
